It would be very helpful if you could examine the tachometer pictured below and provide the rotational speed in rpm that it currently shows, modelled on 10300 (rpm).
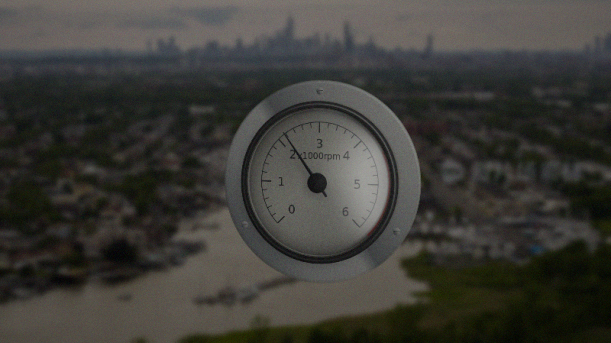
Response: 2200 (rpm)
